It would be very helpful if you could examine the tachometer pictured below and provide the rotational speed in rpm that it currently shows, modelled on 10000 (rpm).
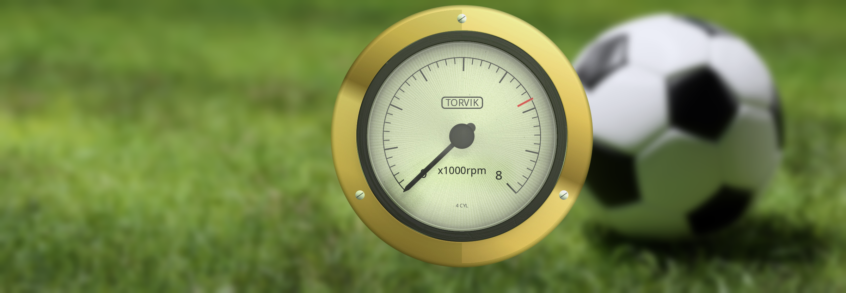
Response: 0 (rpm)
